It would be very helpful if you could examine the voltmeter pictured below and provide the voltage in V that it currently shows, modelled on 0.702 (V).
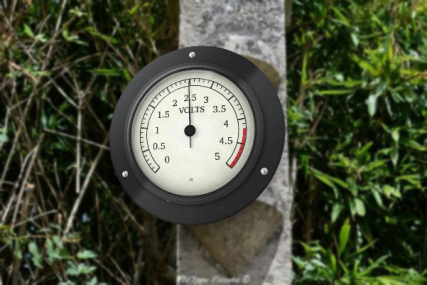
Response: 2.5 (V)
